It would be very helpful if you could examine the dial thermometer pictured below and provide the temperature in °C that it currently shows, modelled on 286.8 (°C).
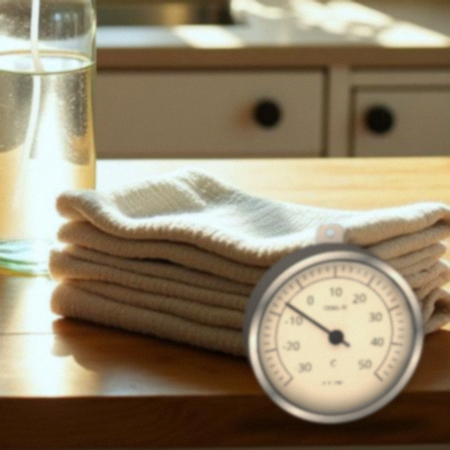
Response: -6 (°C)
